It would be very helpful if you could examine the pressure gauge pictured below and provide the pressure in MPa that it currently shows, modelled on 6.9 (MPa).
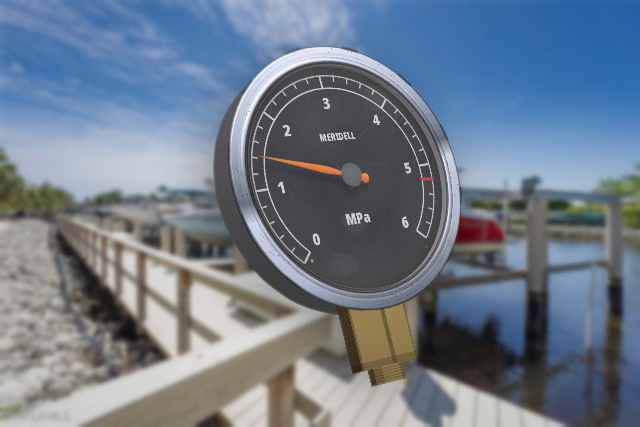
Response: 1.4 (MPa)
